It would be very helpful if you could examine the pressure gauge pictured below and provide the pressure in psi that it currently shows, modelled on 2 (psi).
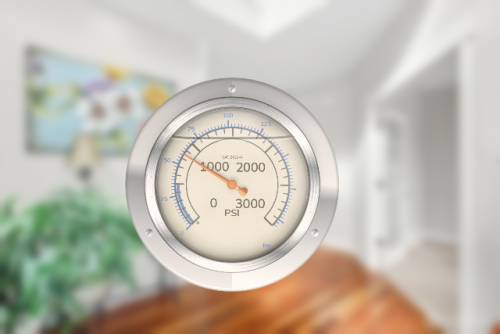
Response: 850 (psi)
